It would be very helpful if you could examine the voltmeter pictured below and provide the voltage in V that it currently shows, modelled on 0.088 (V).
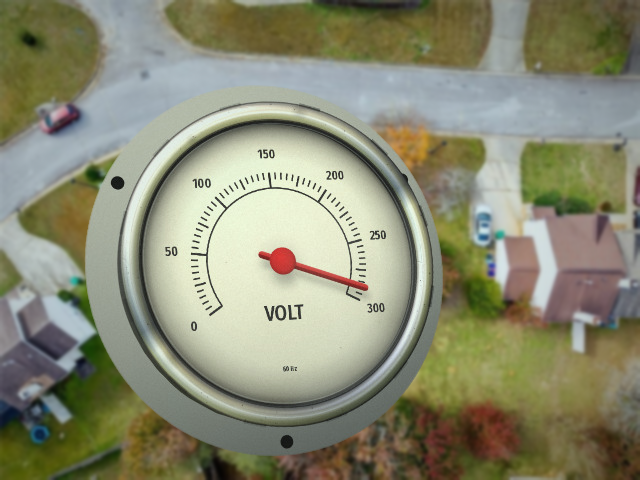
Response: 290 (V)
